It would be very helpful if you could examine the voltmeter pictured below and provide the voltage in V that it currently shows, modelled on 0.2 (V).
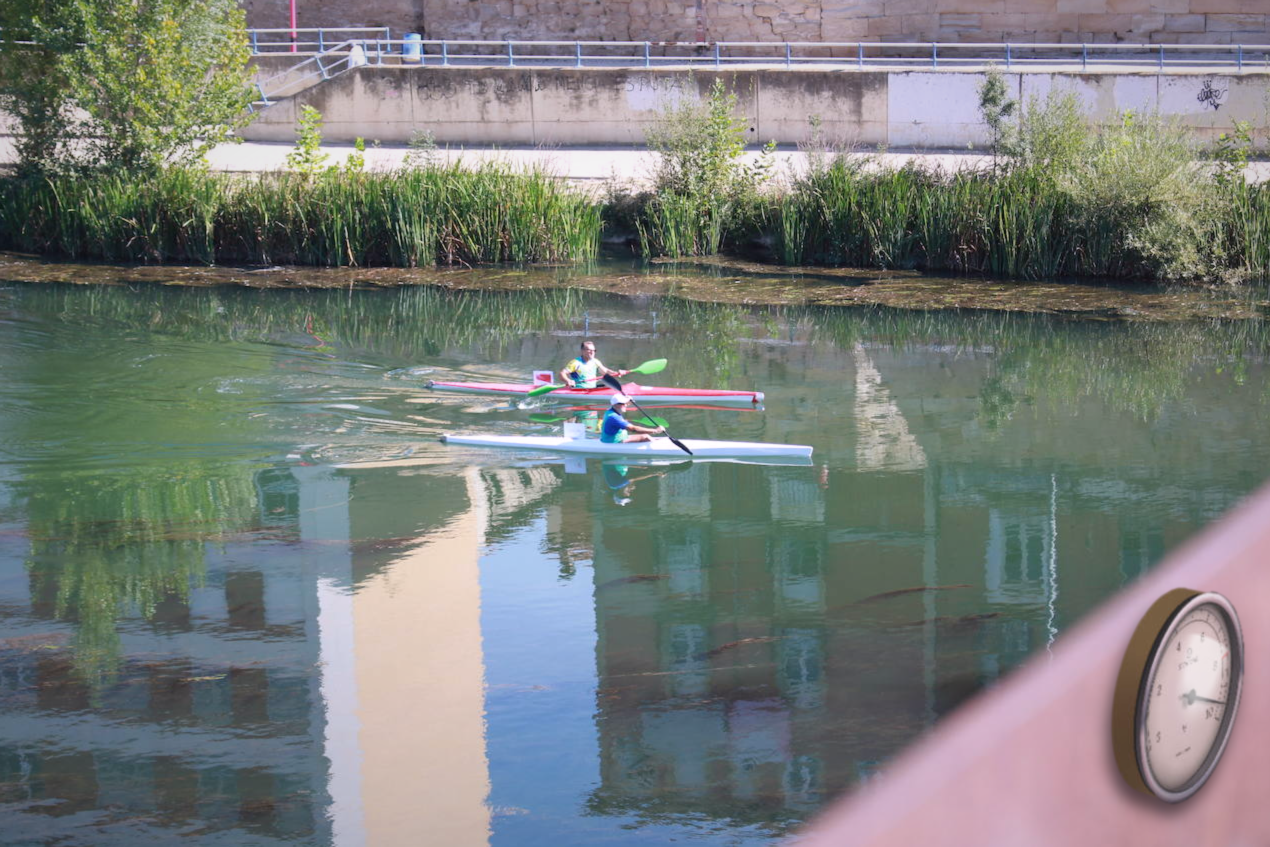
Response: 9.5 (V)
